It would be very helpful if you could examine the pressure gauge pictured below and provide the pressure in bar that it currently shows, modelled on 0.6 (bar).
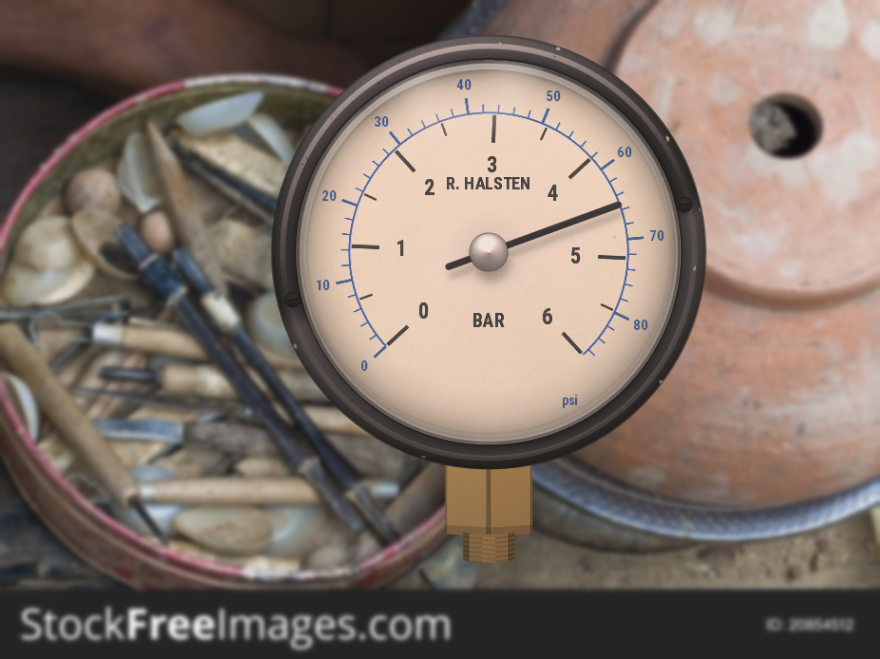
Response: 4.5 (bar)
